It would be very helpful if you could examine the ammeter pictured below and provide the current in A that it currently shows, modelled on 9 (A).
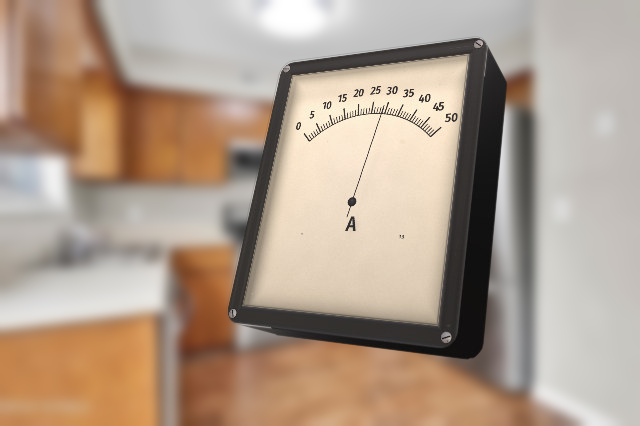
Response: 30 (A)
